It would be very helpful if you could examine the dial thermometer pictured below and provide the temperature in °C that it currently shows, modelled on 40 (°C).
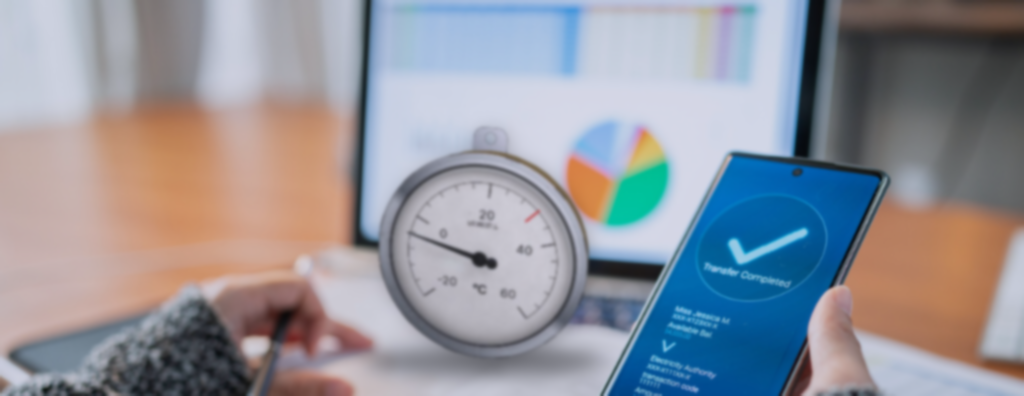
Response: -4 (°C)
